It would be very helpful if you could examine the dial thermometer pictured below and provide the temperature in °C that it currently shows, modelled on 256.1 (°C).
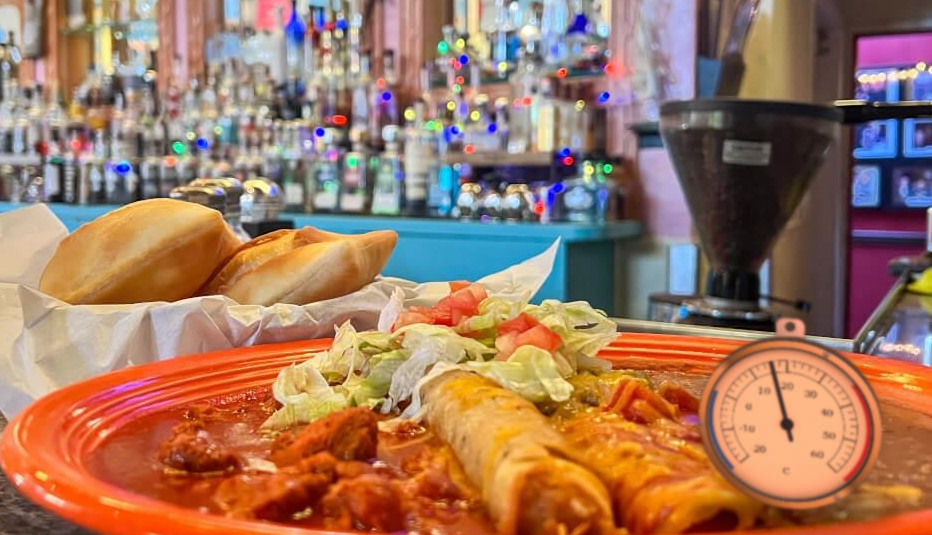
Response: 16 (°C)
